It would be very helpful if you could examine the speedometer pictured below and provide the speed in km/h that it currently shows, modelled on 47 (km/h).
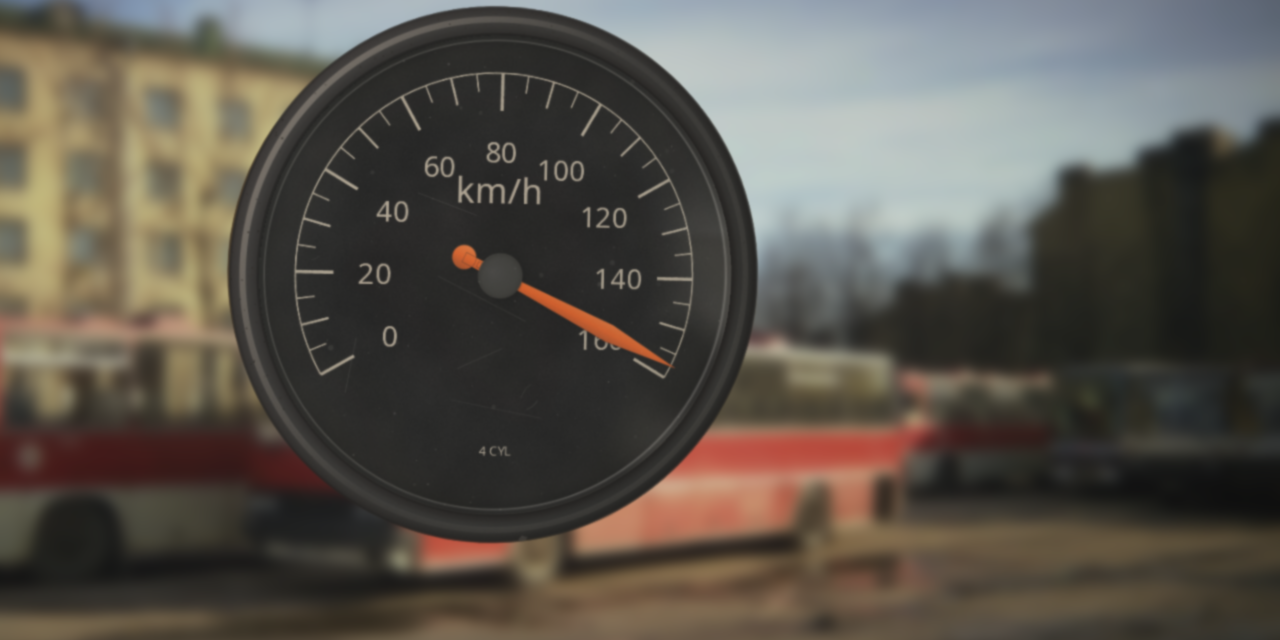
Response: 157.5 (km/h)
